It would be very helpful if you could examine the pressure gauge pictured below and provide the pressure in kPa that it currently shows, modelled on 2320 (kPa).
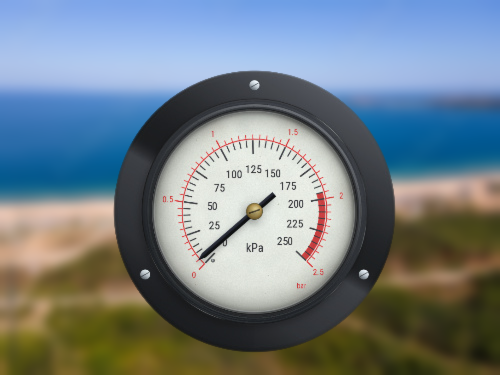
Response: 5 (kPa)
